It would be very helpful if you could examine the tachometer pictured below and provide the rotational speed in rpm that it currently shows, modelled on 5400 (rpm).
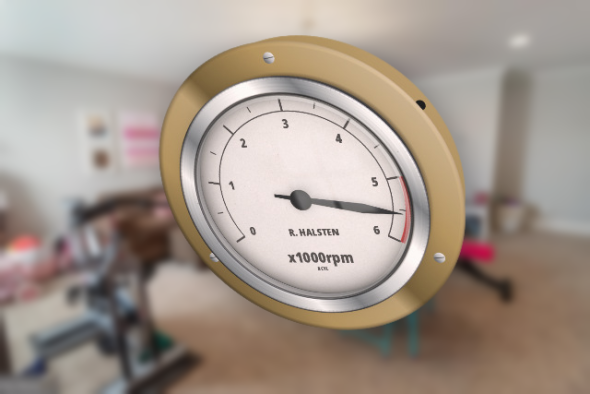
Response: 5500 (rpm)
